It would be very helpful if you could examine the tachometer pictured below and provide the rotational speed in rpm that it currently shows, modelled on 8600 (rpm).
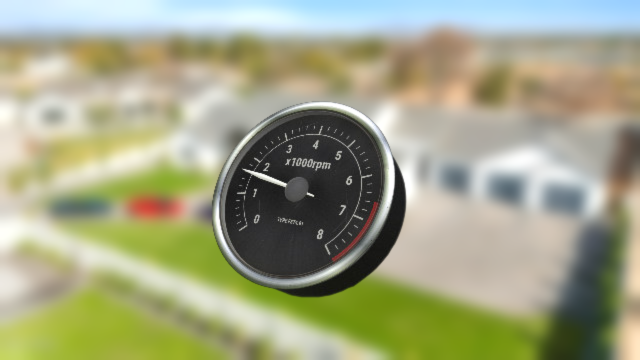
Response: 1600 (rpm)
